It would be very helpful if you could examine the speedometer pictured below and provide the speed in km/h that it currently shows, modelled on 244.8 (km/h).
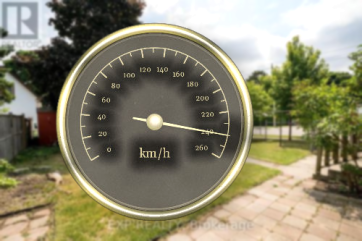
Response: 240 (km/h)
